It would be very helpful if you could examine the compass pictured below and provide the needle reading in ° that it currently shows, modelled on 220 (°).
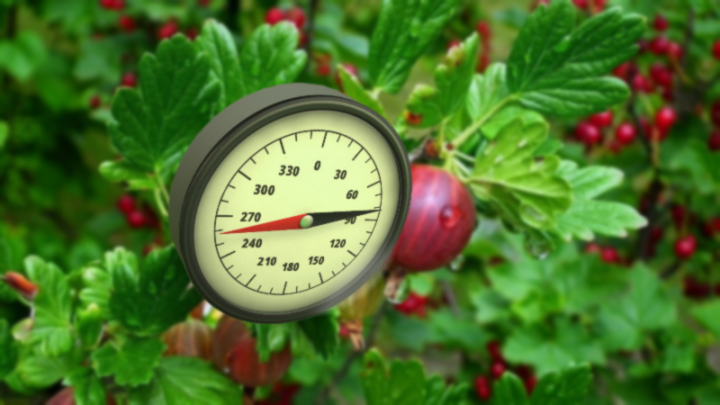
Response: 260 (°)
